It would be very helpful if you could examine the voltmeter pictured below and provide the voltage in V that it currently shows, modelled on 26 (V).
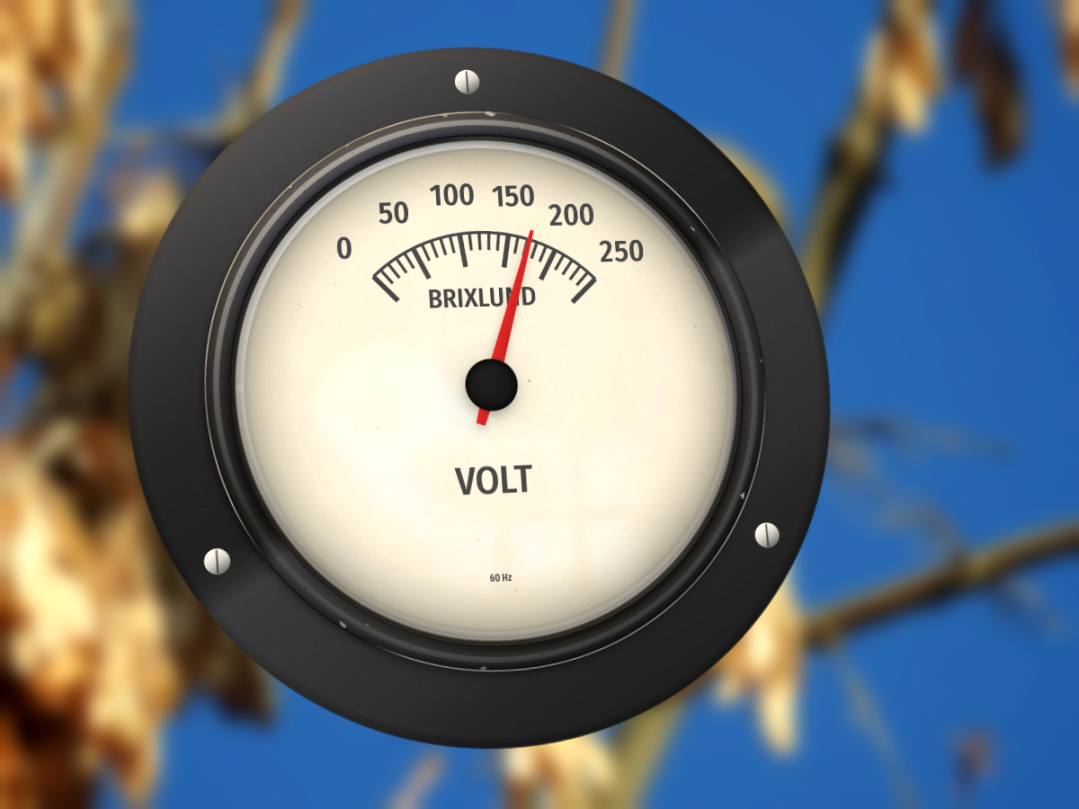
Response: 170 (V)
